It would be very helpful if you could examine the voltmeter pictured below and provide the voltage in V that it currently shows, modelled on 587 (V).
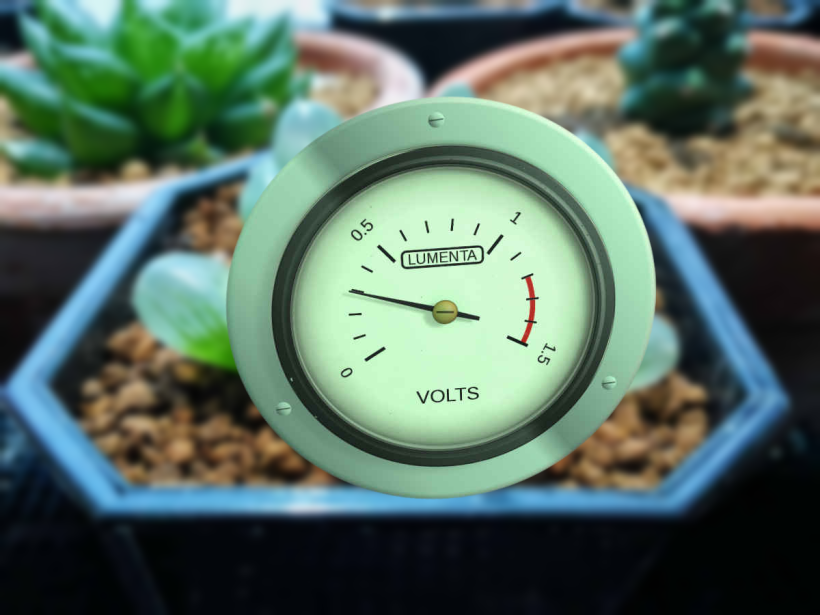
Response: 0.3 (V)
